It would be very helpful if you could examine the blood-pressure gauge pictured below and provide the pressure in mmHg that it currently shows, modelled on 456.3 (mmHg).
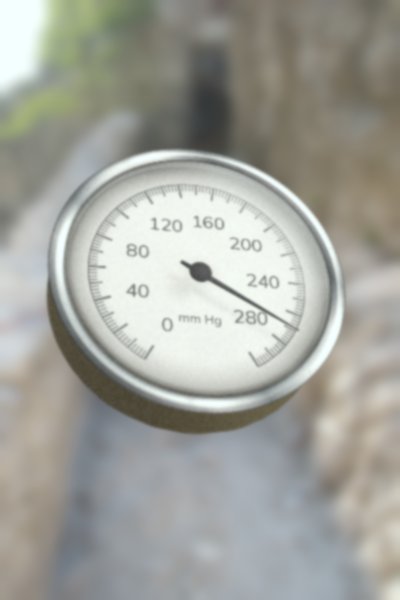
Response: 270 (mmHg)
